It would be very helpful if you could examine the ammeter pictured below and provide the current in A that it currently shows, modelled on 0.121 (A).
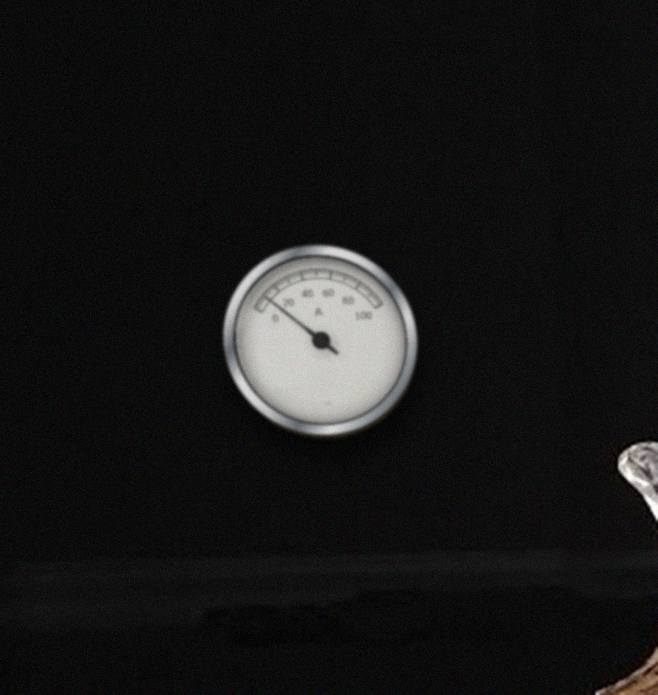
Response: 10 (A)
